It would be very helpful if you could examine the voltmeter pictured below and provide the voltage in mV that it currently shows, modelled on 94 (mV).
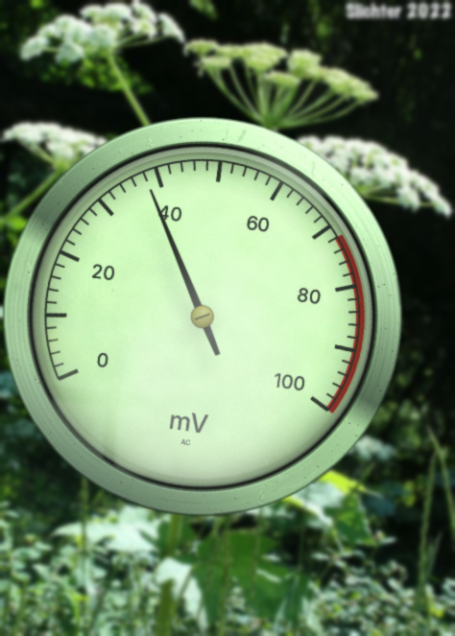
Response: 38 (mV)
